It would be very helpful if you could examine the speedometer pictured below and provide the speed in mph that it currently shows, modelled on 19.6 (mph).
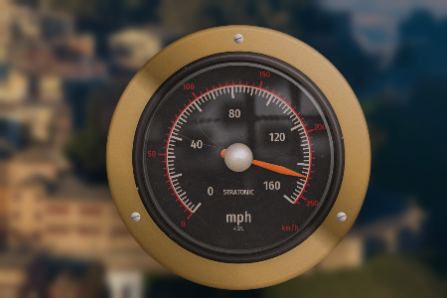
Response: 146 (mph)
